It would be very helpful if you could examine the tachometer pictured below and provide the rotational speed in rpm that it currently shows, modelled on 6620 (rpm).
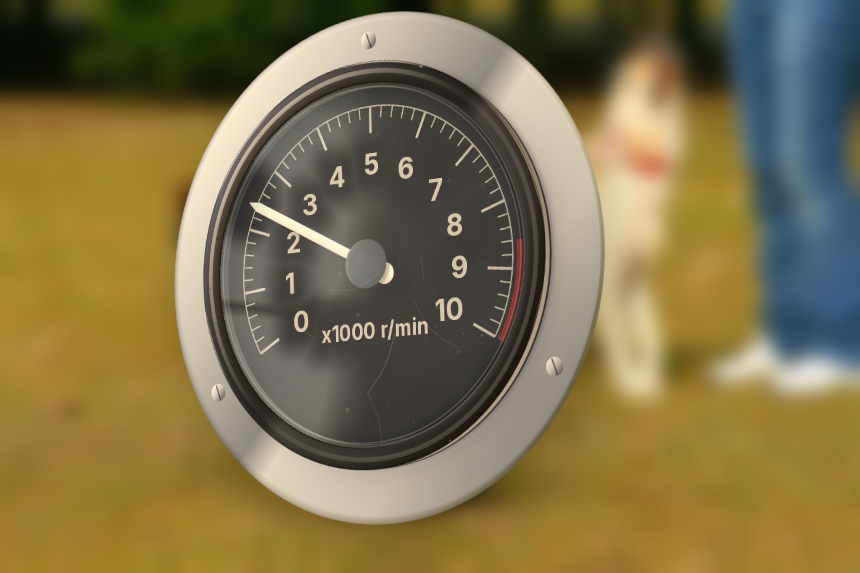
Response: 2400 (rpm)
